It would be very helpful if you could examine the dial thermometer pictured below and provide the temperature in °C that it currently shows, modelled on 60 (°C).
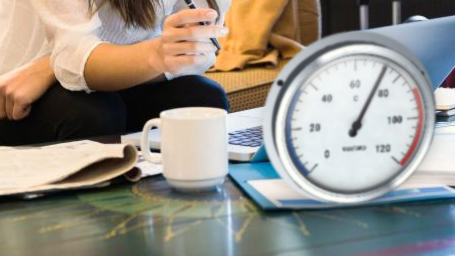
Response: 72 (°C)
